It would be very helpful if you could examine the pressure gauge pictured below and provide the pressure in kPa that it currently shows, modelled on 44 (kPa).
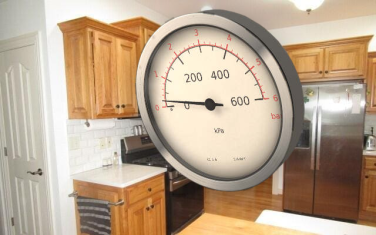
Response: 25 (kPa)
